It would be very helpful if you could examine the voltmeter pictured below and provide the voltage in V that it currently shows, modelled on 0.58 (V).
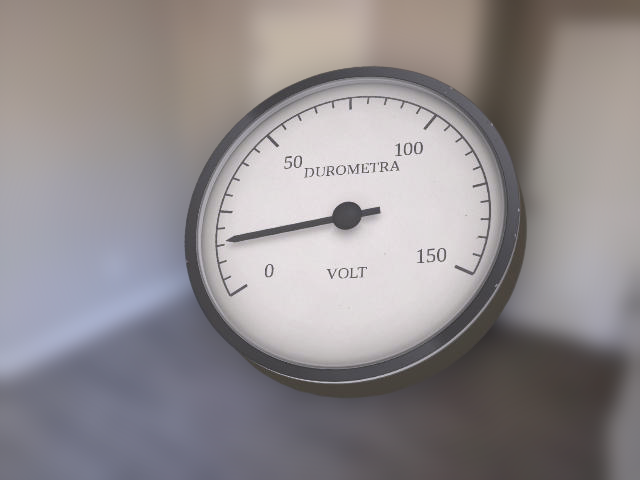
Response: 15 (V)
